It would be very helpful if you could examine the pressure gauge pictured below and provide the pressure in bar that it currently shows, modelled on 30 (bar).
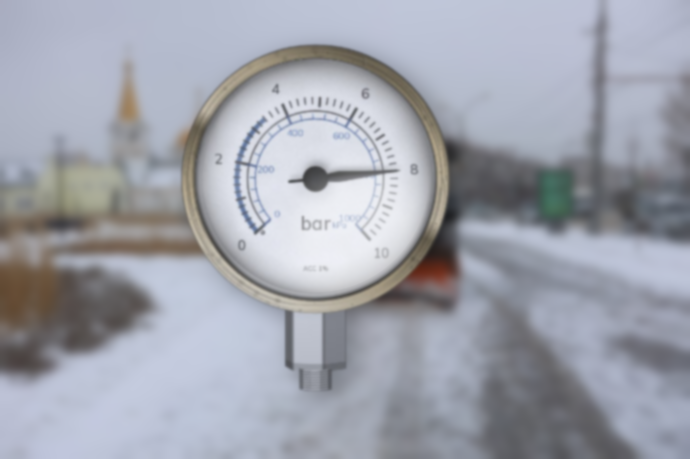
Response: 8 (bar)
